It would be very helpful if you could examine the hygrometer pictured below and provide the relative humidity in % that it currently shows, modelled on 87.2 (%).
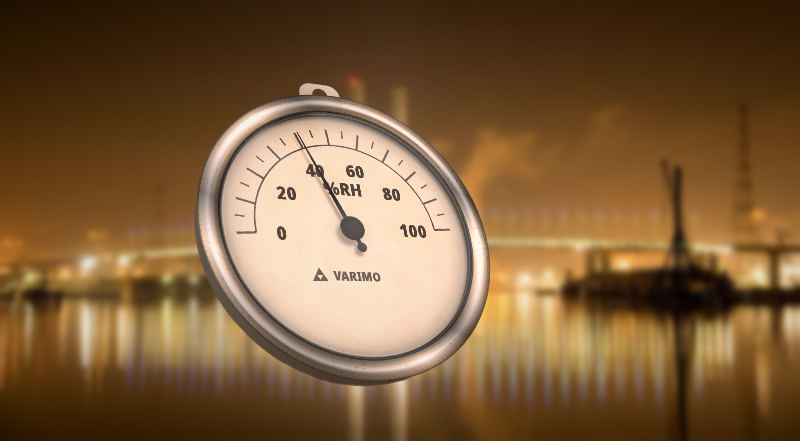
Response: 40 (%)
